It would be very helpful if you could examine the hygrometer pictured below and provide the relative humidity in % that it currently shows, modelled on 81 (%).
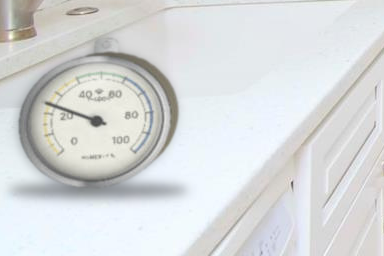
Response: 25 (%)
